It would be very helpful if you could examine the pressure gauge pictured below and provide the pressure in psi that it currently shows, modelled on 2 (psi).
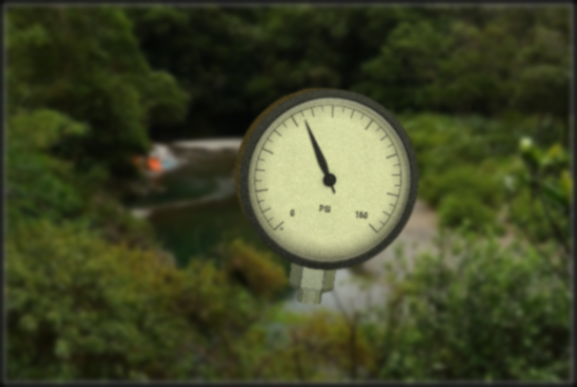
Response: 65 (psi)
